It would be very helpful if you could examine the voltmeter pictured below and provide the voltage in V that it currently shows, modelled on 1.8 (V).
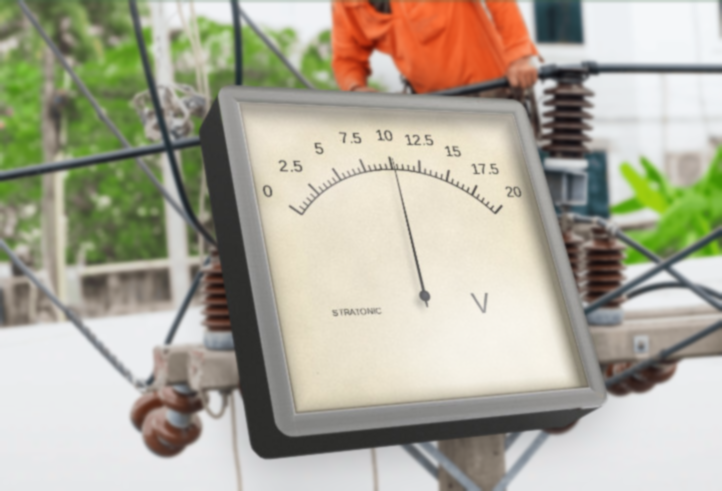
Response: 10 (V)
